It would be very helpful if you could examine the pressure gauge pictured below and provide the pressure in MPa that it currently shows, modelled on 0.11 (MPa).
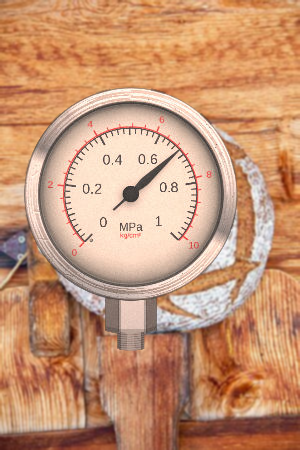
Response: 0.68 (MPa)
